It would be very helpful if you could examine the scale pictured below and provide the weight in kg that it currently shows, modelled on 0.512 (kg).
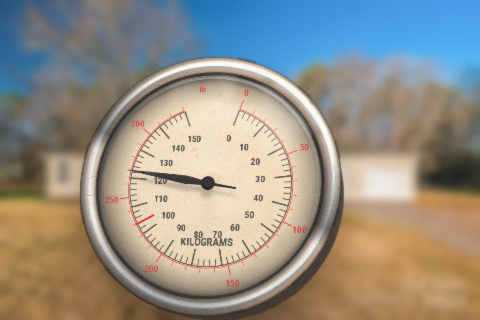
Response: 122 (kg)
